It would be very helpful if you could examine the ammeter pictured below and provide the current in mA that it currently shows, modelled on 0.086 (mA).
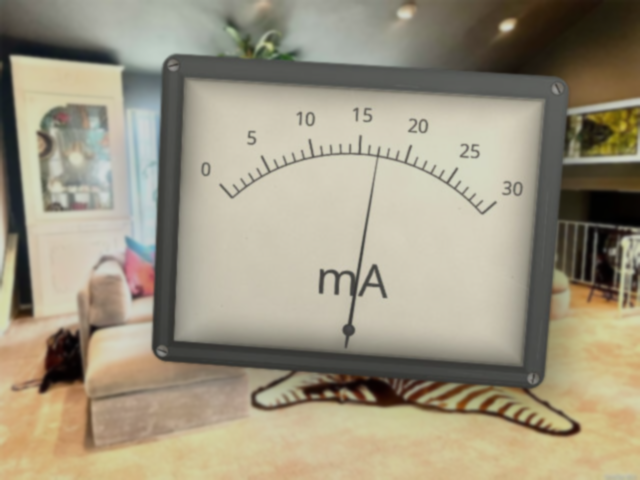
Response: 17 (mA)
